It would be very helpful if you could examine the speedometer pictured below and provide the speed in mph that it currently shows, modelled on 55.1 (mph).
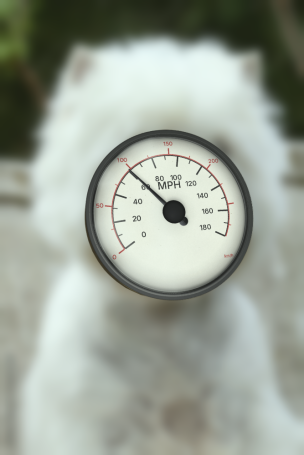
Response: 60 (mph)
